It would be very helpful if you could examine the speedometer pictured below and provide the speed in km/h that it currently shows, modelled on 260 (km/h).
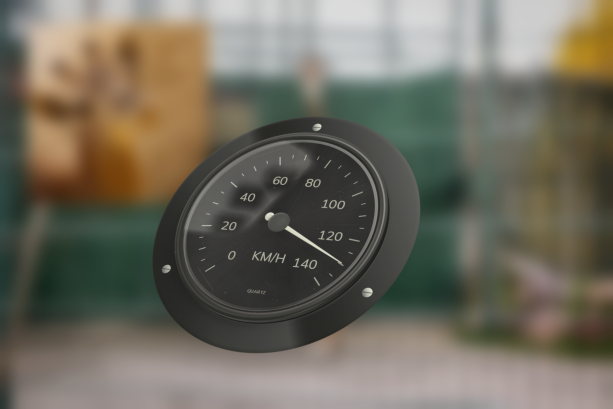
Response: 130 (km/h)
